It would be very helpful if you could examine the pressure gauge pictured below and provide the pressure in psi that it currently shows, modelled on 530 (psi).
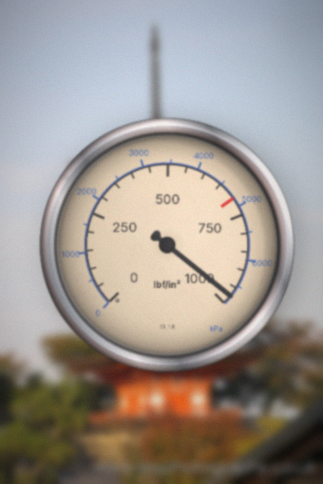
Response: 975 (psi)
